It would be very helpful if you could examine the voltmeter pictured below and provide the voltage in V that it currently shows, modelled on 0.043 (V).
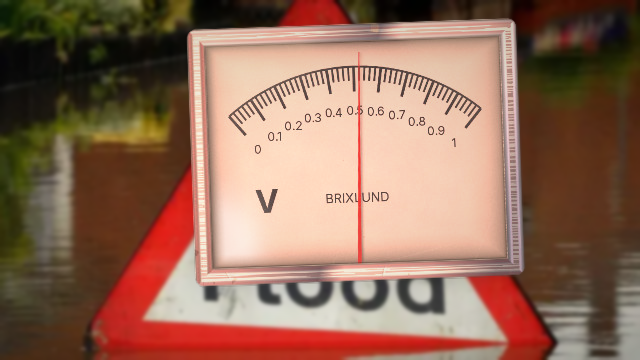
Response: 0.52 (V)
